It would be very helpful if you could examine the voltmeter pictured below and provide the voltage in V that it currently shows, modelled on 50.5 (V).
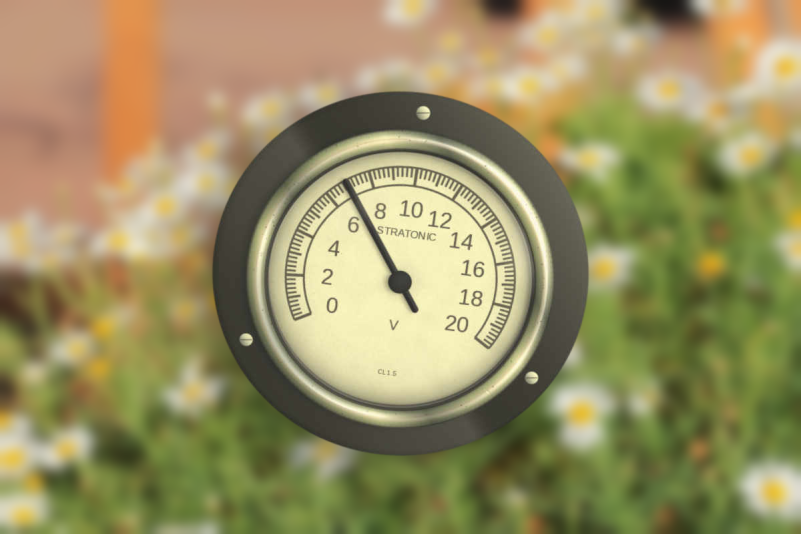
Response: 7 (V)
